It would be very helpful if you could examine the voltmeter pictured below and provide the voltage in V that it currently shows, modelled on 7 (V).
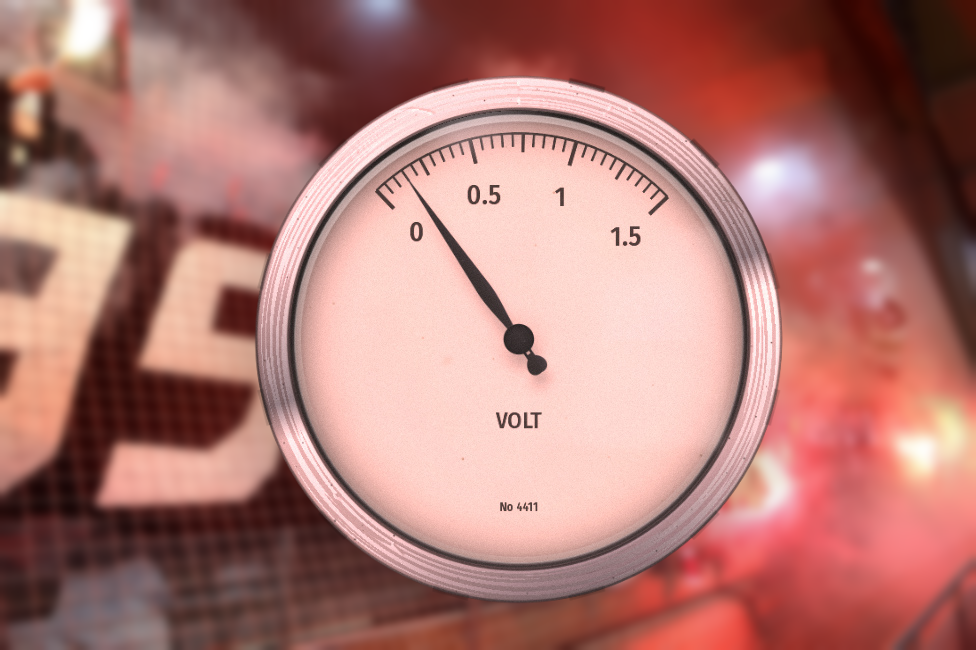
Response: 0.15 (V)
